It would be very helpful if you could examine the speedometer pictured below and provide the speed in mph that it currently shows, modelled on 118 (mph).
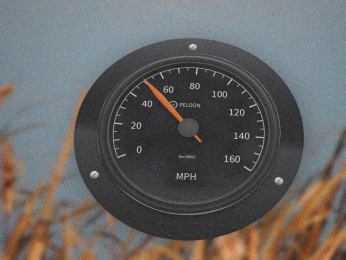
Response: 50 (mph)
